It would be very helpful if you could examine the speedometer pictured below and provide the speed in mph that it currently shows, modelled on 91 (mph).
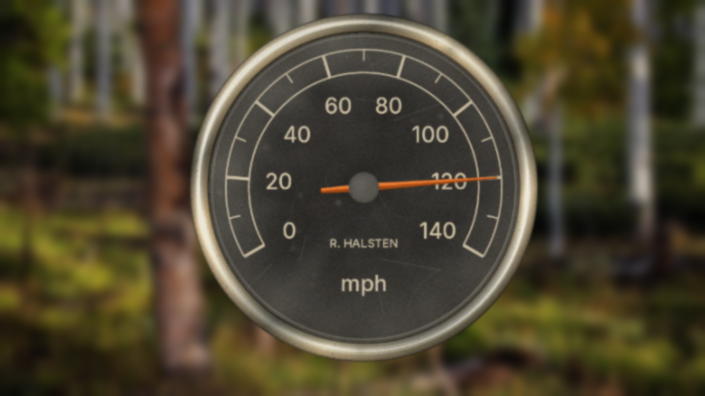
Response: 120 (mph)
